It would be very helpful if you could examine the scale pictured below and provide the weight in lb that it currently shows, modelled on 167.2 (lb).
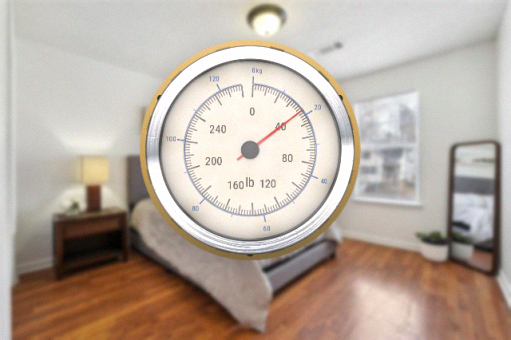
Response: 40 (lb)
